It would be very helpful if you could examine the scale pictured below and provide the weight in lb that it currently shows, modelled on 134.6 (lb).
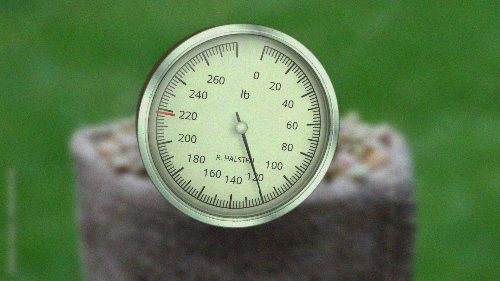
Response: 120 (lb)
